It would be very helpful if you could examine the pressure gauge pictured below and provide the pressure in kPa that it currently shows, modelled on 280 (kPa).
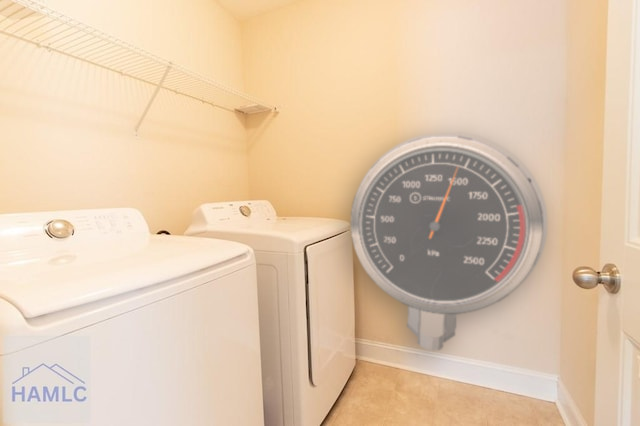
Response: 1450 (kPa)
